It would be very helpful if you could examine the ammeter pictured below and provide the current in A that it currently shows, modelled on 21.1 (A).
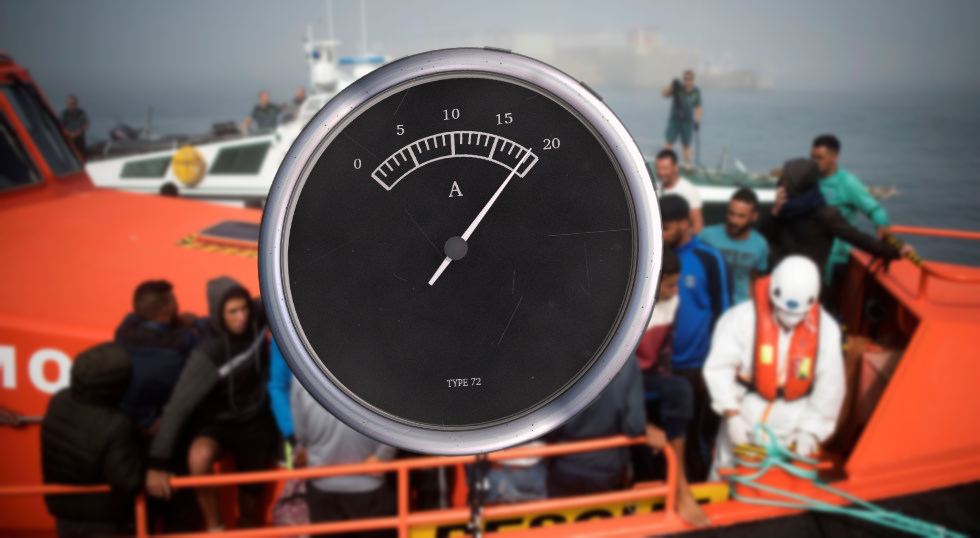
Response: 19 (A)
